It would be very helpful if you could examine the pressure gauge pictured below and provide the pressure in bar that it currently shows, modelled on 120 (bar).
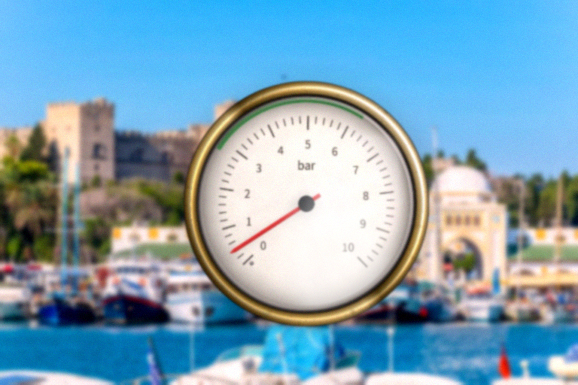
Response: 0.4 (bar)
